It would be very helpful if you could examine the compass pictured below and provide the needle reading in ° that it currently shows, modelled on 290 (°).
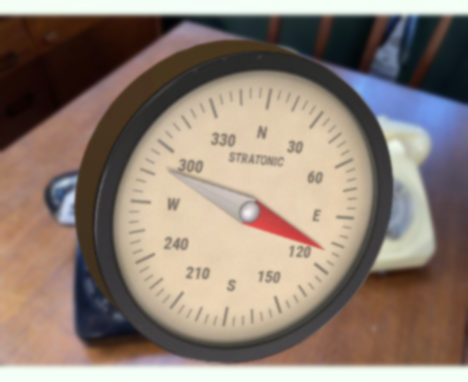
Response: 110 (°)
